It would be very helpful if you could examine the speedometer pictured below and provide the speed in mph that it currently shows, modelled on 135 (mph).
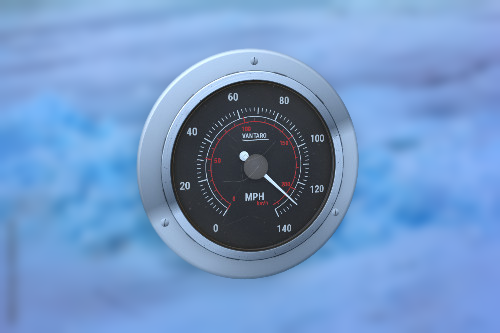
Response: 130 (mph)
